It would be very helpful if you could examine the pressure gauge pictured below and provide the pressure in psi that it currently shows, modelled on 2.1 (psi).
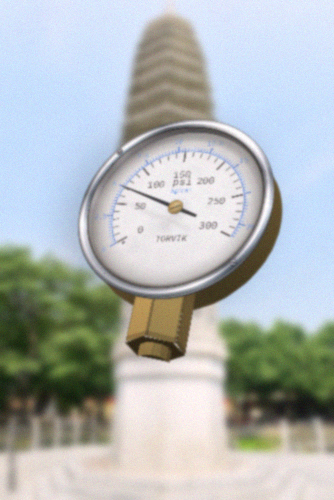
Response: 70 (psi)
